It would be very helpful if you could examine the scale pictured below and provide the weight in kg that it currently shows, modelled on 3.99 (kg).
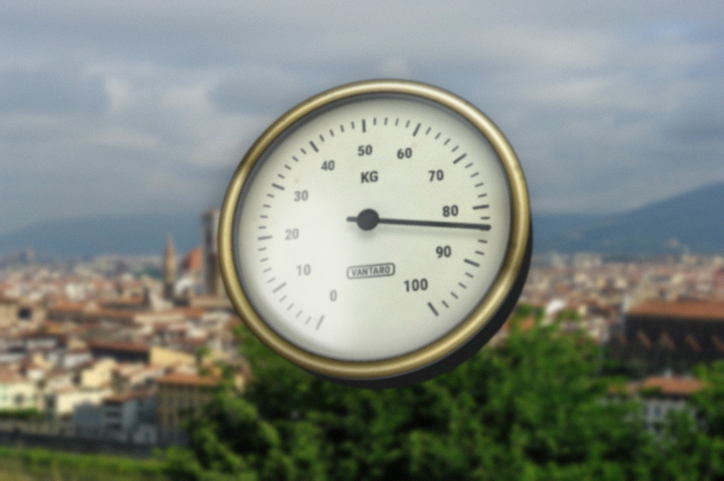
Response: 84 (kg)
